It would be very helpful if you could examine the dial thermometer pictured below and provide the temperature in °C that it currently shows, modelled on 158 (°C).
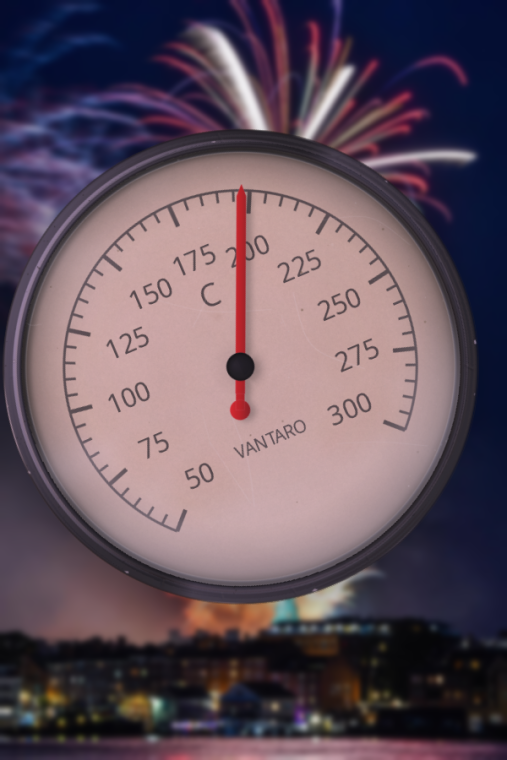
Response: 197.5 (°C)
